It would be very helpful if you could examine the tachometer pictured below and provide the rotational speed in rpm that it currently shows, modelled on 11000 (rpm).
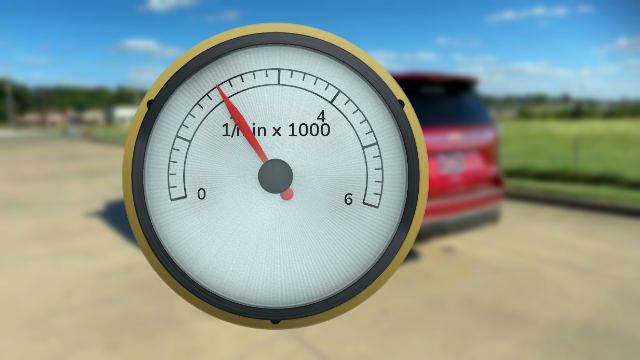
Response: 2000 (rpm)
